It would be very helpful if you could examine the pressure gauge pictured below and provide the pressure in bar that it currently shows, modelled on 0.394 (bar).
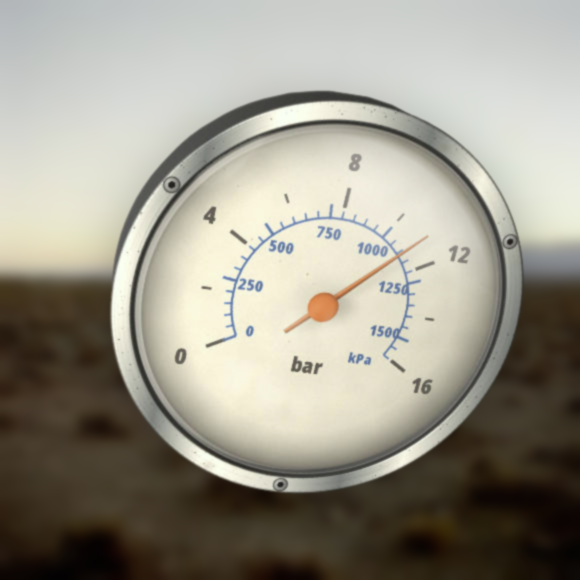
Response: 11 (bar)
